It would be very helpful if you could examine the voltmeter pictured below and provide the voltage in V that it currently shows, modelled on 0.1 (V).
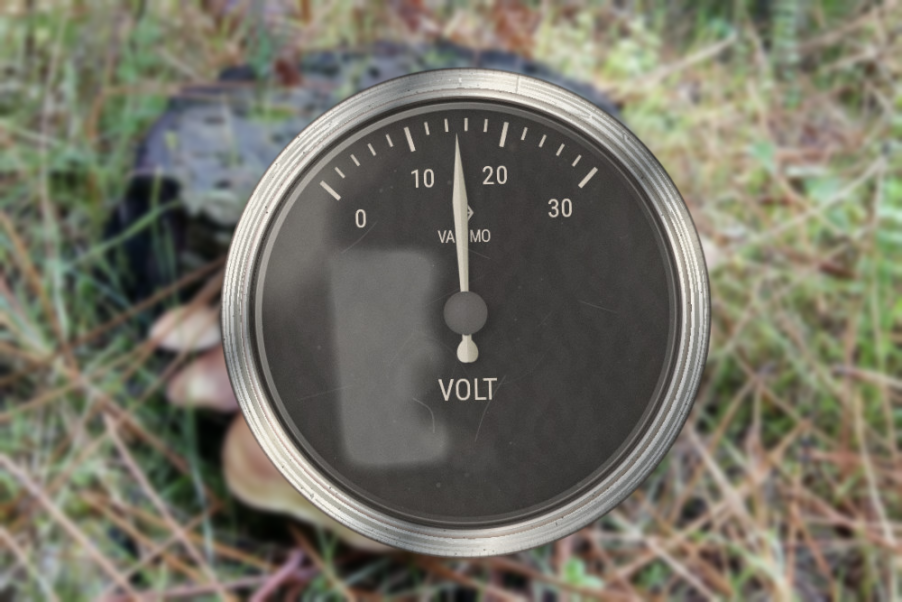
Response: 15 (V)
